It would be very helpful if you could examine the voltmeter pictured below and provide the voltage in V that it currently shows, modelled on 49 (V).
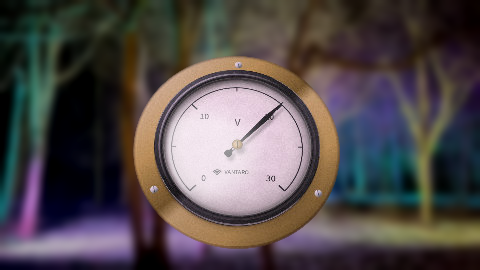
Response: 20 (V)
